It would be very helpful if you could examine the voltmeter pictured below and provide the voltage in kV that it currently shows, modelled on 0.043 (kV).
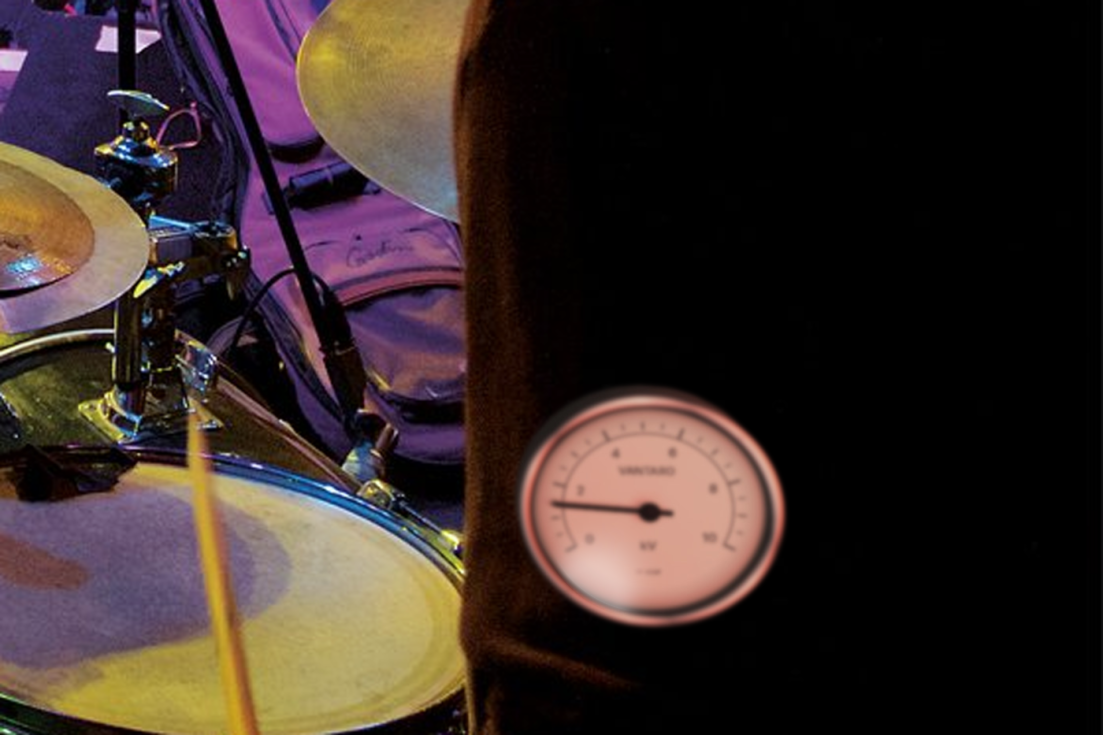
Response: 1.5 (kV)
